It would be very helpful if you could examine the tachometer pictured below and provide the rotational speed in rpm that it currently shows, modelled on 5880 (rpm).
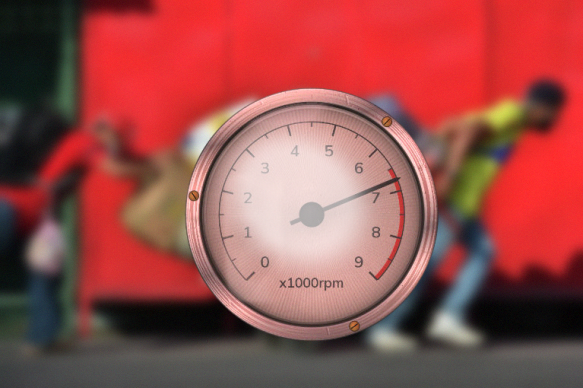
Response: 6750 (rpm)
